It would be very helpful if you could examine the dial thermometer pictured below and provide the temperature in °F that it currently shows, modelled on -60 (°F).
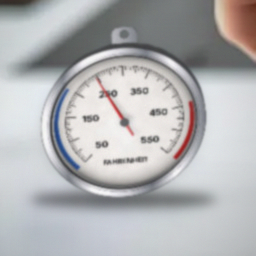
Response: 250 (°F)
